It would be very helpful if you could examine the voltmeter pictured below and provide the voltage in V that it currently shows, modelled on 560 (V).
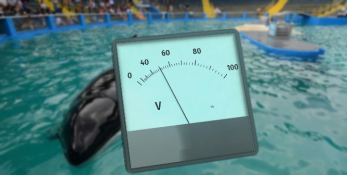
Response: 50 (V)
